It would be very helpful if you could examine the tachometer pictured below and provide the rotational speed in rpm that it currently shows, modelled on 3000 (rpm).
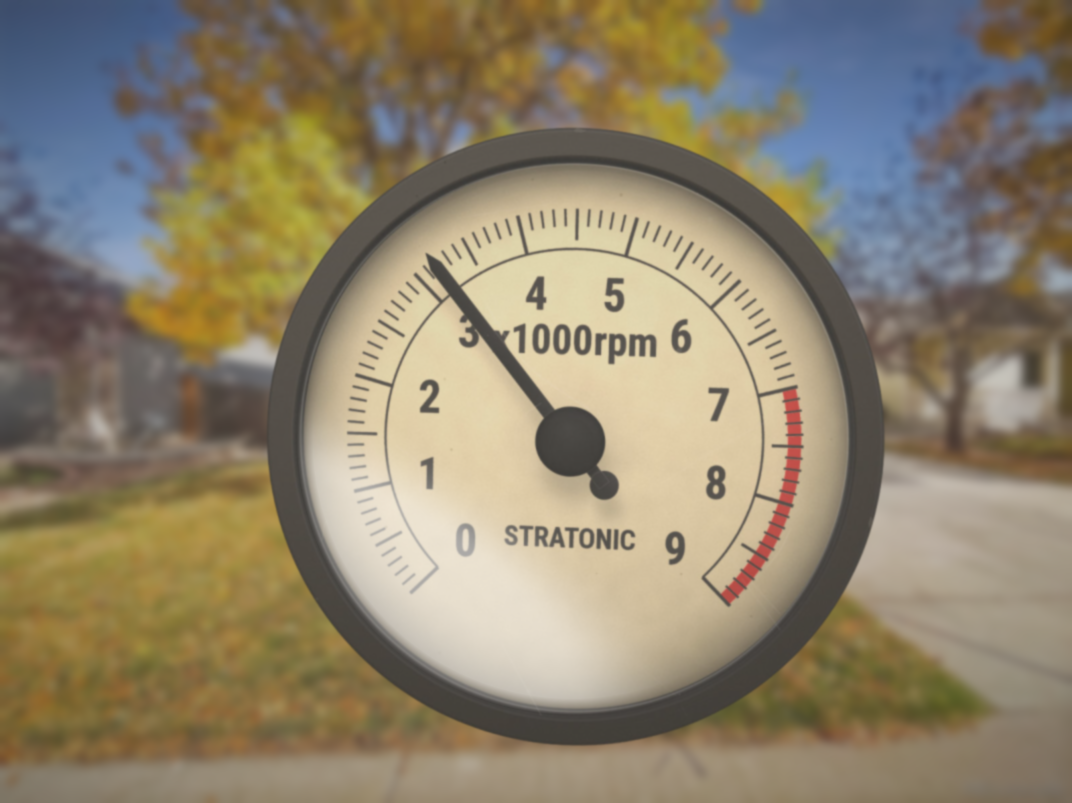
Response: 3200 (rpm)
